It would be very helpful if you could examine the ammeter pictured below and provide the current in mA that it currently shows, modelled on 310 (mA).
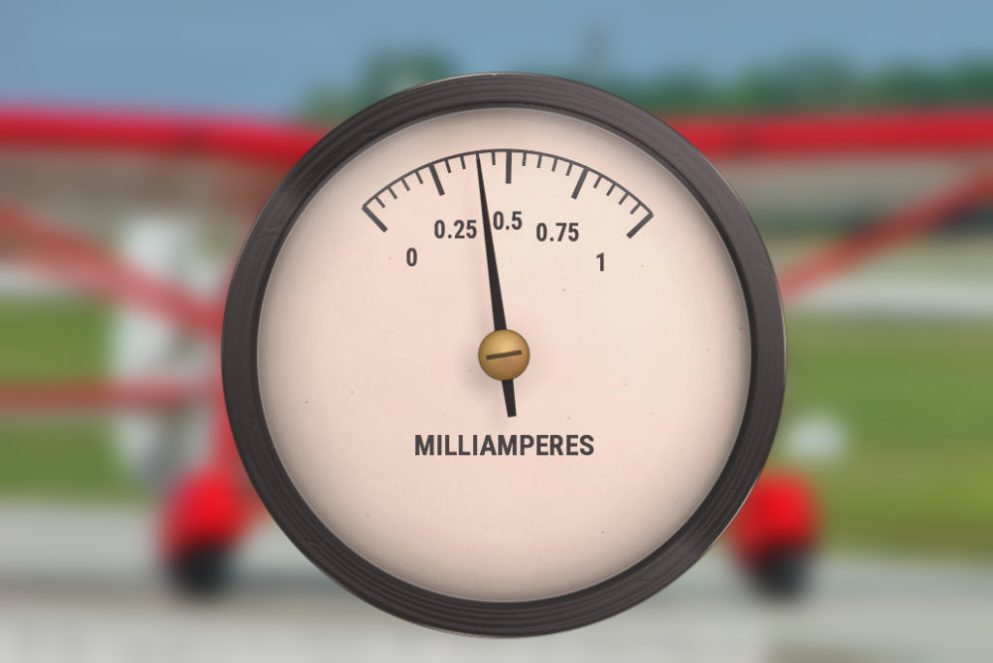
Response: 0.4 (mA)
